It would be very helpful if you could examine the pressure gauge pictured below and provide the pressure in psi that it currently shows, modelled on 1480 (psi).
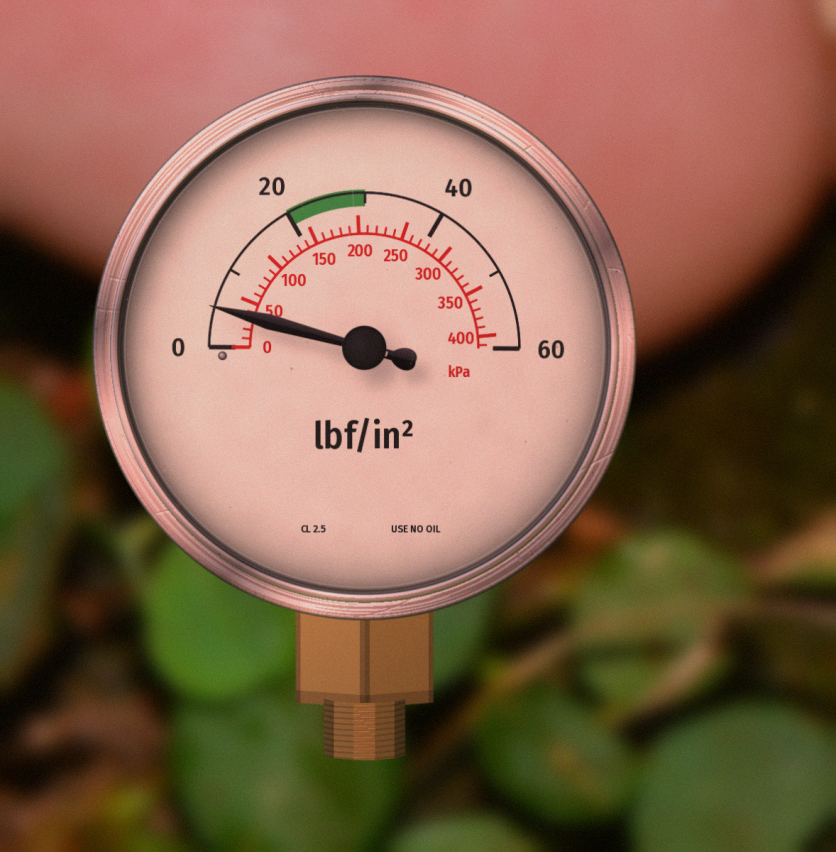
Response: 5 (psi)
